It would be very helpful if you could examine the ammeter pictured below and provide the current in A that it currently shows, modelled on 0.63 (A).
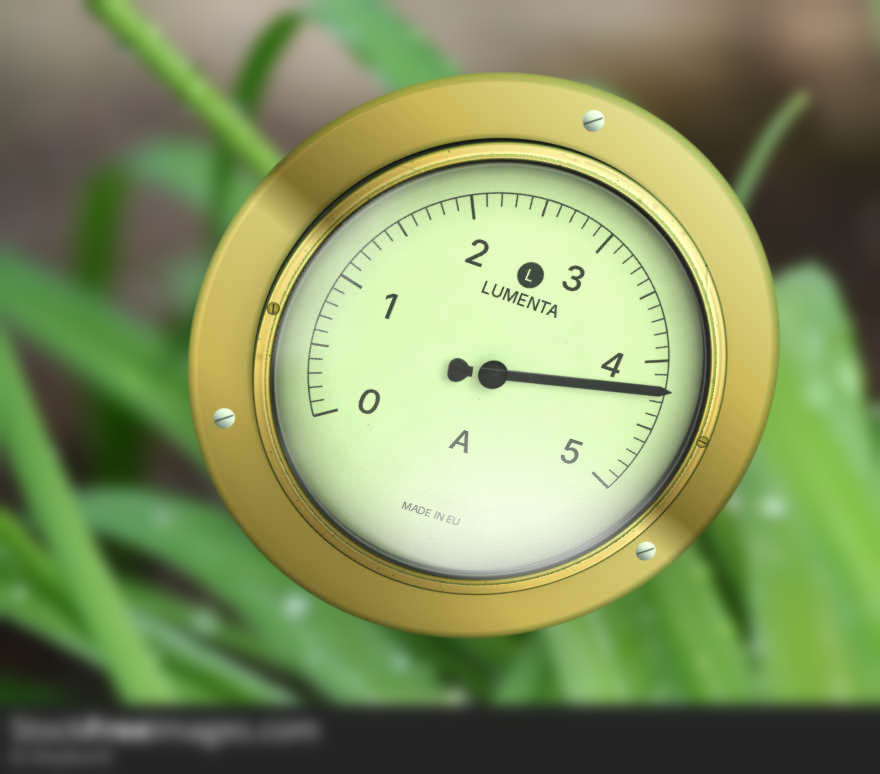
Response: 4.2 (A)
